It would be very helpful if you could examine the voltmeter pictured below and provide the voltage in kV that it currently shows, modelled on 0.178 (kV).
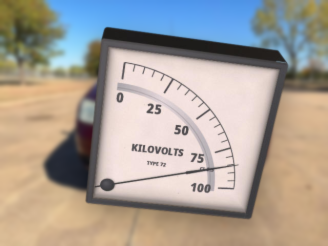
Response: 85 (kV)
